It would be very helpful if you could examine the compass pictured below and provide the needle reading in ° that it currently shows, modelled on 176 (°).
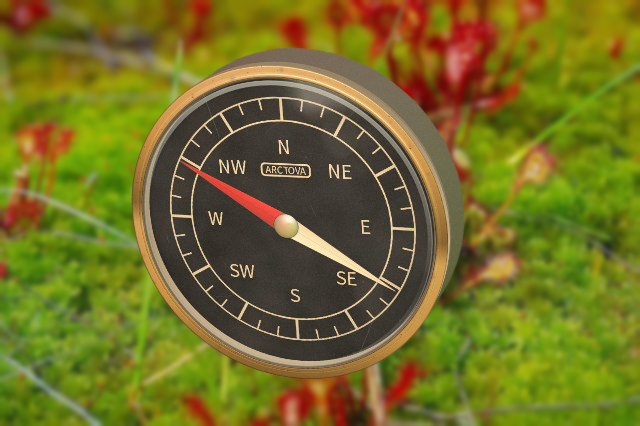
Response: 300 (°)
